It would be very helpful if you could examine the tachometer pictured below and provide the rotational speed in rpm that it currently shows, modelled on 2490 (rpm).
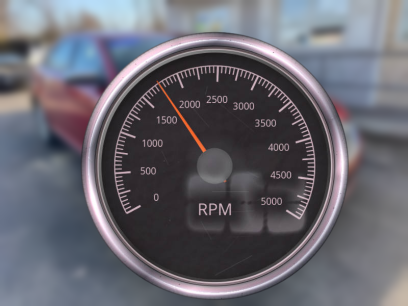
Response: 1750 (rpm)
